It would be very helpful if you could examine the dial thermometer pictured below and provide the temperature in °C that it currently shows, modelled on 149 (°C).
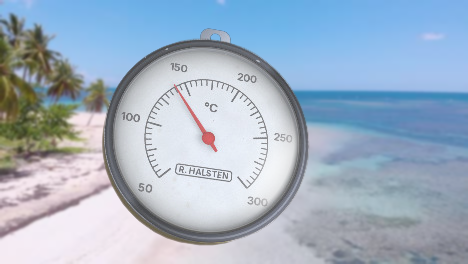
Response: 140 (°C)
